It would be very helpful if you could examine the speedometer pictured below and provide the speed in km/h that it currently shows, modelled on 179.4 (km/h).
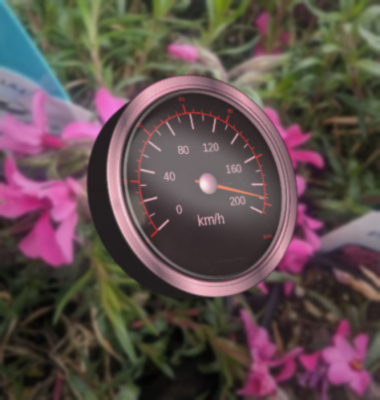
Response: 190 (km/h)
